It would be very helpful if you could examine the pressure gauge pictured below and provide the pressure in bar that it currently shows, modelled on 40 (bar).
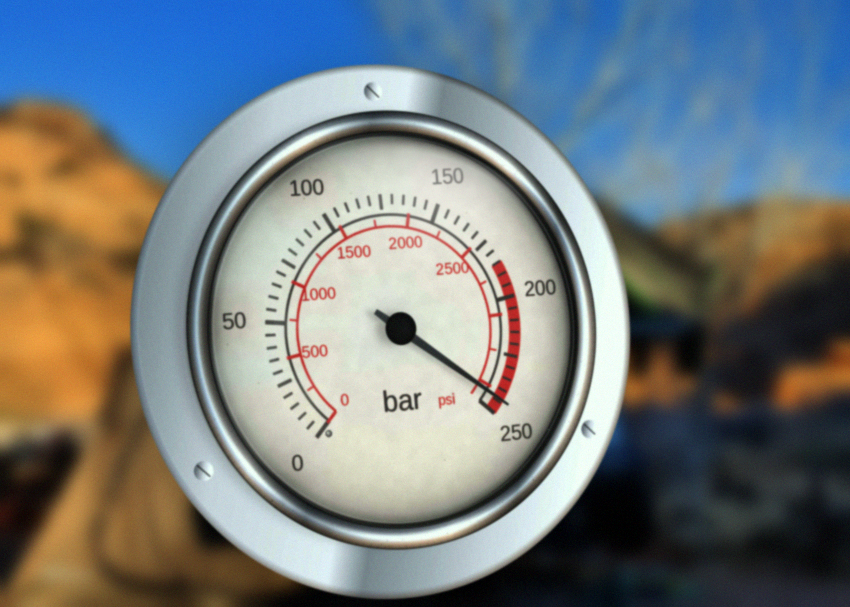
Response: 245 (bar)
